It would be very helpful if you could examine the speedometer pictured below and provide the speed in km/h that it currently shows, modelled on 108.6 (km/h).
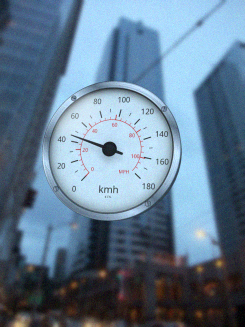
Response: 45 (km/h)
